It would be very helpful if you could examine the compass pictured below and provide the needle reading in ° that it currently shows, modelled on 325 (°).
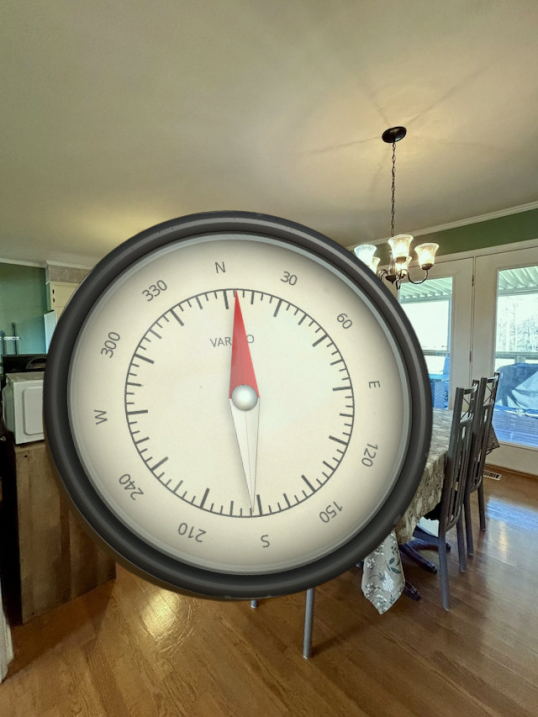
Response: 5 (°)
